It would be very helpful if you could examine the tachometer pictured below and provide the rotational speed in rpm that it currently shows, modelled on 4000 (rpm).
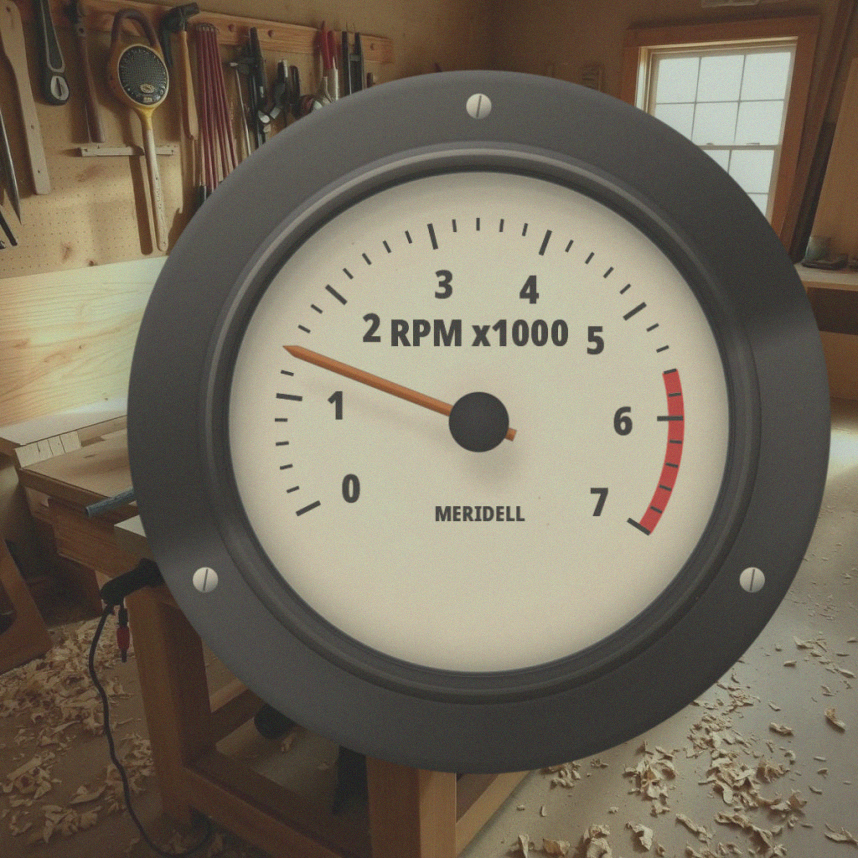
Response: 1400 (rpm)
